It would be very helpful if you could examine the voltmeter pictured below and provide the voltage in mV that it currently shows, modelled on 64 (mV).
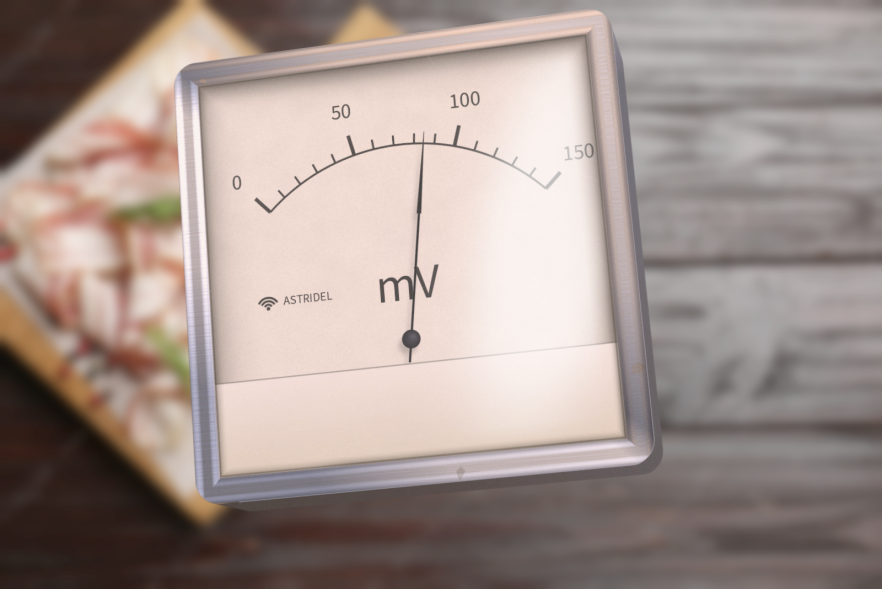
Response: 85 (mV)
